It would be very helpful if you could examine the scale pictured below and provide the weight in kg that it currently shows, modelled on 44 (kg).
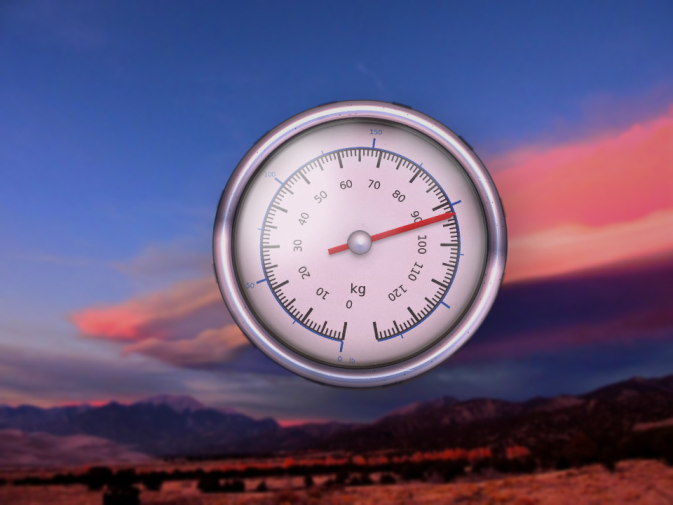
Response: 93 (kg)
